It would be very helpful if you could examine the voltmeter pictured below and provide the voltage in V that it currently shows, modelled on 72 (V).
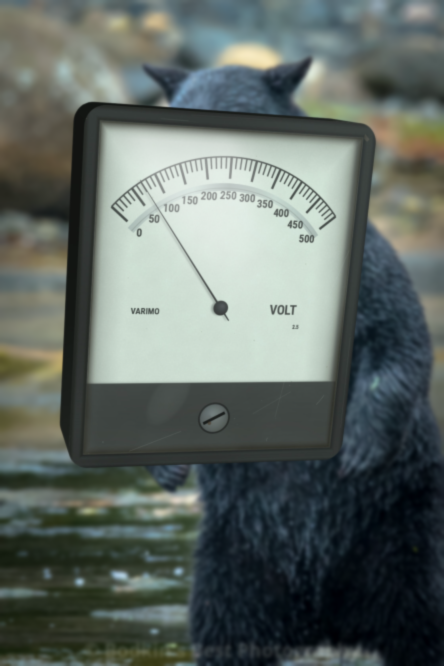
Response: 70 (V)
